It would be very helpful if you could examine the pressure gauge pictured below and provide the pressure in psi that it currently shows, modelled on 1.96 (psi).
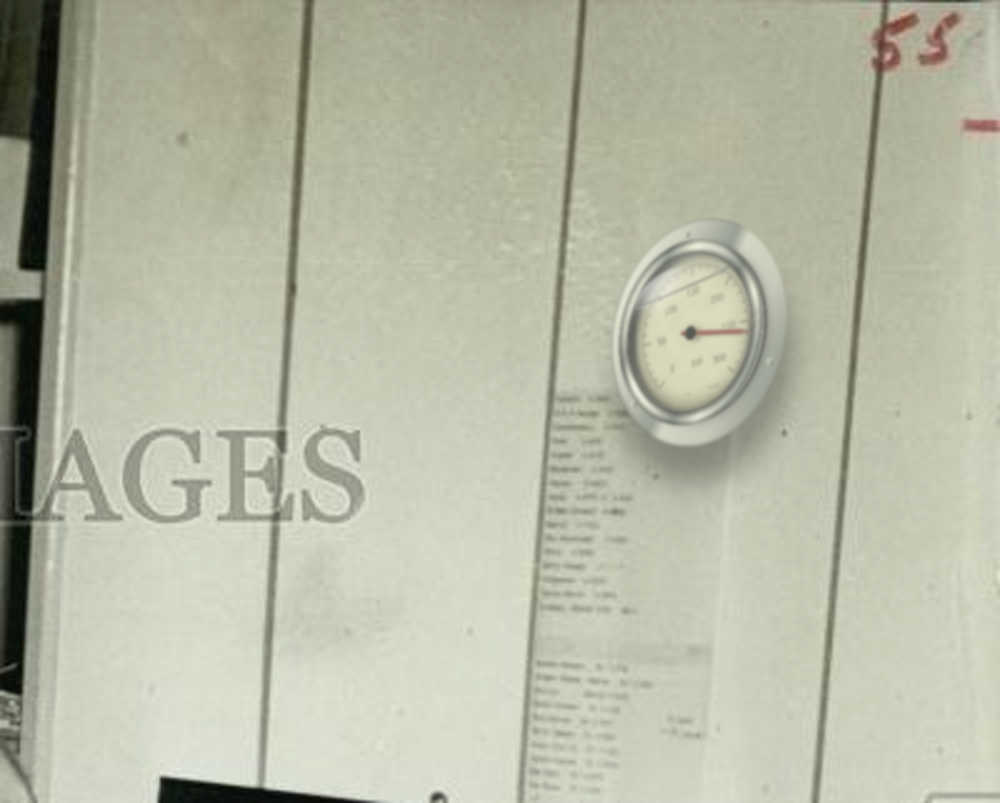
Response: 260 (psi)
